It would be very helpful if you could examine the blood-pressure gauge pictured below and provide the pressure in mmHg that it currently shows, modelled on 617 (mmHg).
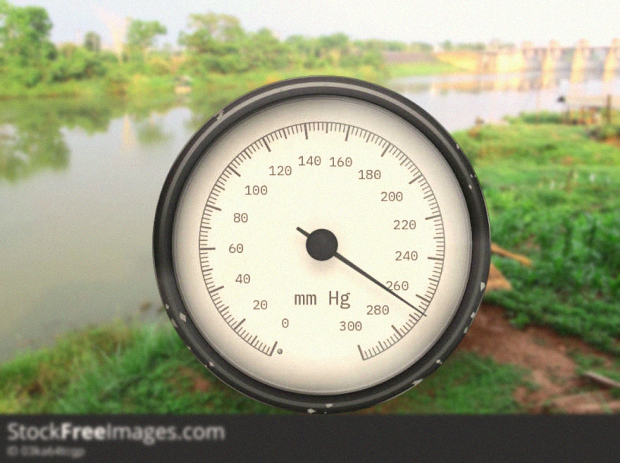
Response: 266 (mmHg)
